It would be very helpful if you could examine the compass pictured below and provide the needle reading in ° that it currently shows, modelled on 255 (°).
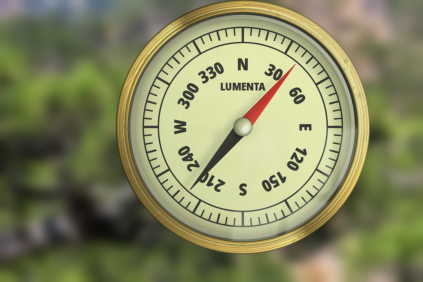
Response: 40 (°)
